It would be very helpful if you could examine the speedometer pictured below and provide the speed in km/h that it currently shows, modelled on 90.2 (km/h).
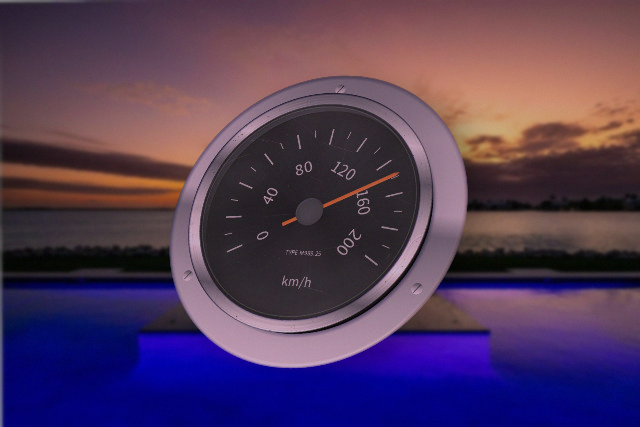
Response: 150 (km/h)
